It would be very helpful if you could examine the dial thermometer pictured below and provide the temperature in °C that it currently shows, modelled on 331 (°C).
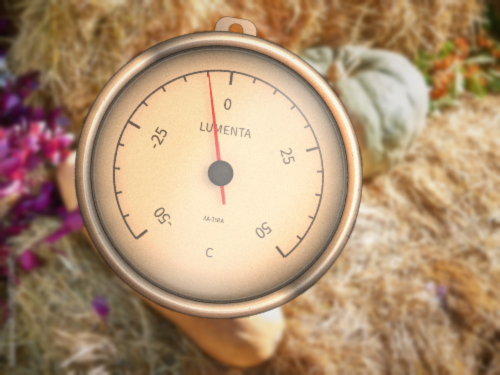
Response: -5 (°C)
